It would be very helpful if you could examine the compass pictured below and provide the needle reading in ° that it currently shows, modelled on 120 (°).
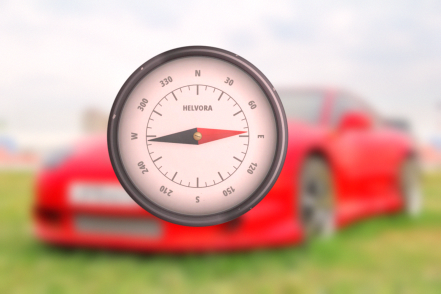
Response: 85 (°)
